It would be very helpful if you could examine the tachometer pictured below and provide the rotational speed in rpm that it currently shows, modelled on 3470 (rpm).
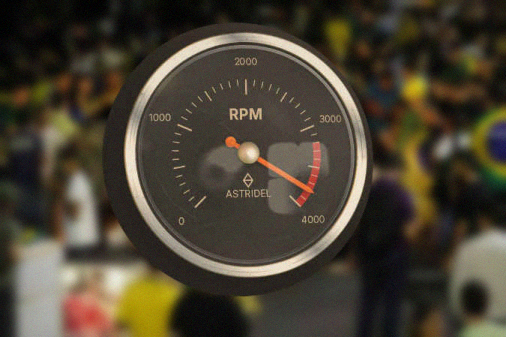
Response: 3800 (rpm)
